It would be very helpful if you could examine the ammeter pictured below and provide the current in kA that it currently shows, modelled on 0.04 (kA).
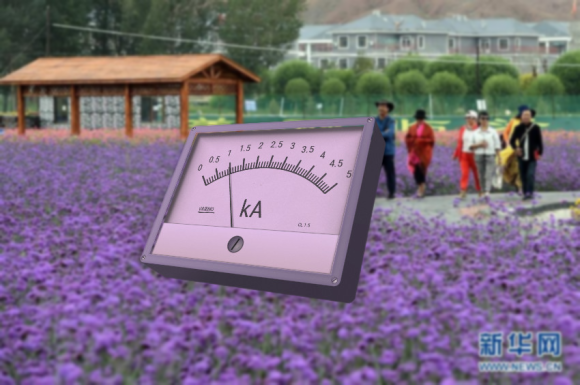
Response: 1 (kA)
